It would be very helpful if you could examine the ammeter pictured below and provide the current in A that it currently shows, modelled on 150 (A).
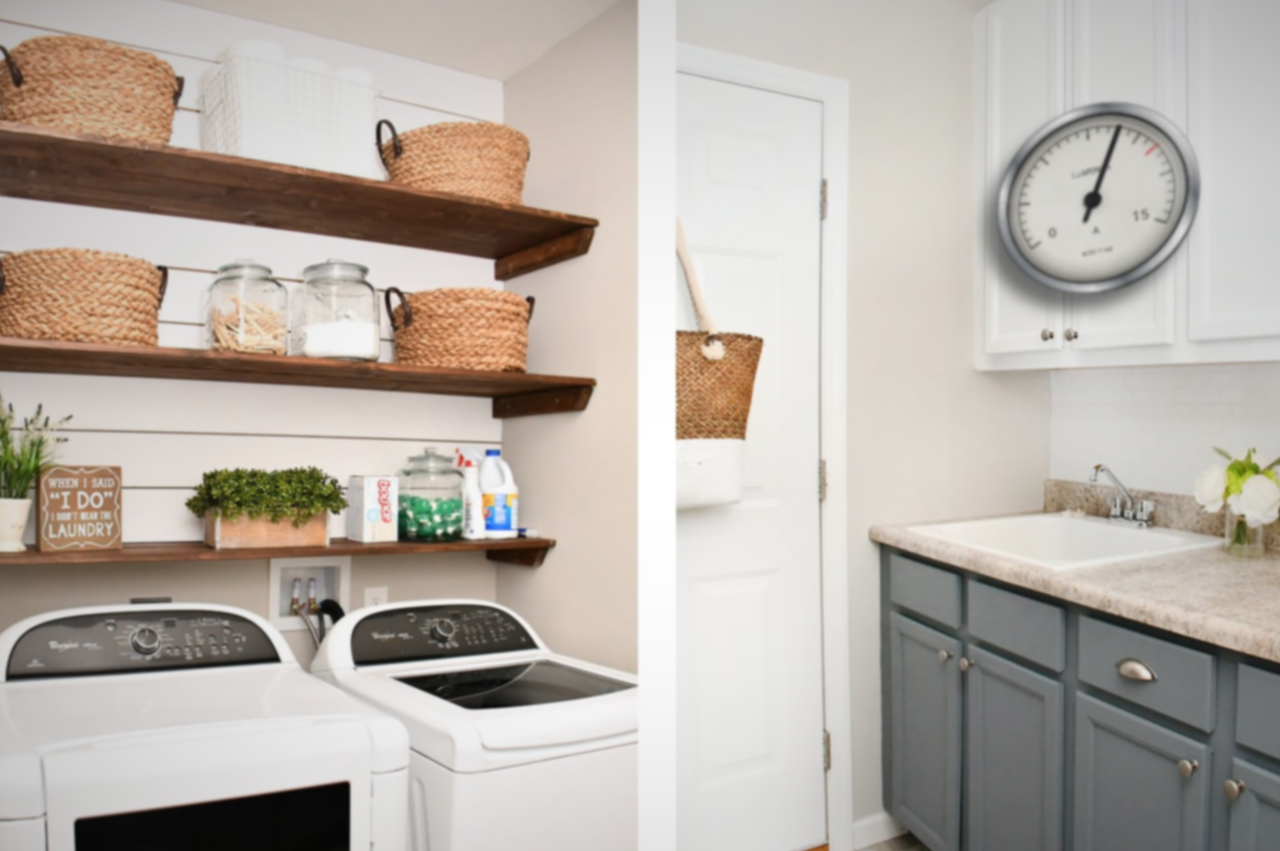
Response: 9 (A)
